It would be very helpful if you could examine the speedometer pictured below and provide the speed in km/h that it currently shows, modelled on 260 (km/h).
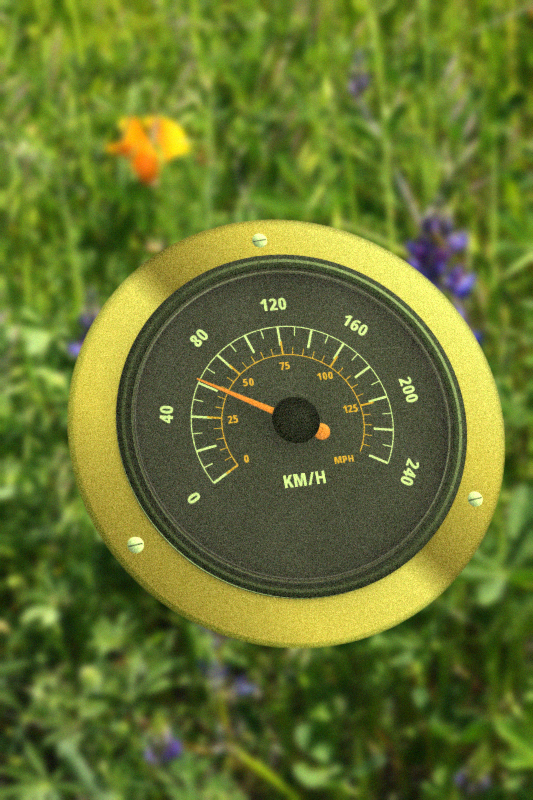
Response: 60 (km/h)
